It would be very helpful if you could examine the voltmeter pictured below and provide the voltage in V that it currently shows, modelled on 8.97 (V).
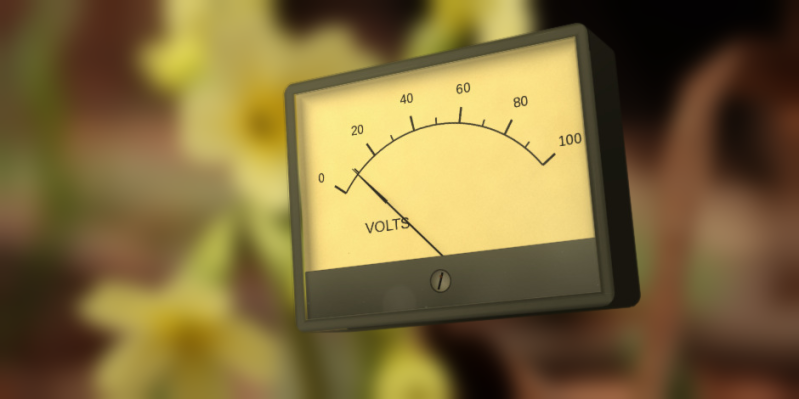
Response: 10 (V)
